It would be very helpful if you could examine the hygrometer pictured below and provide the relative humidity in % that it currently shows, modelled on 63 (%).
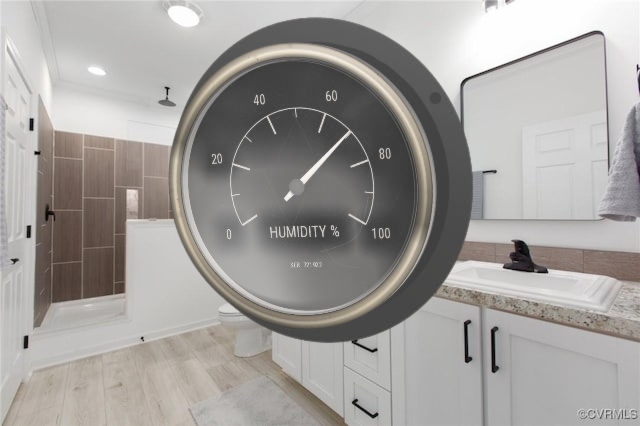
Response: 70 (%)
